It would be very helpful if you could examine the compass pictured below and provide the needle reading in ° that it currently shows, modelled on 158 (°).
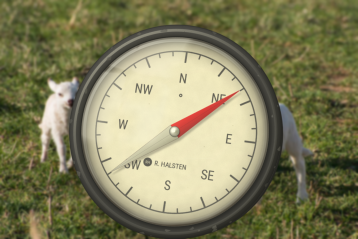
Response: 50 (°)
